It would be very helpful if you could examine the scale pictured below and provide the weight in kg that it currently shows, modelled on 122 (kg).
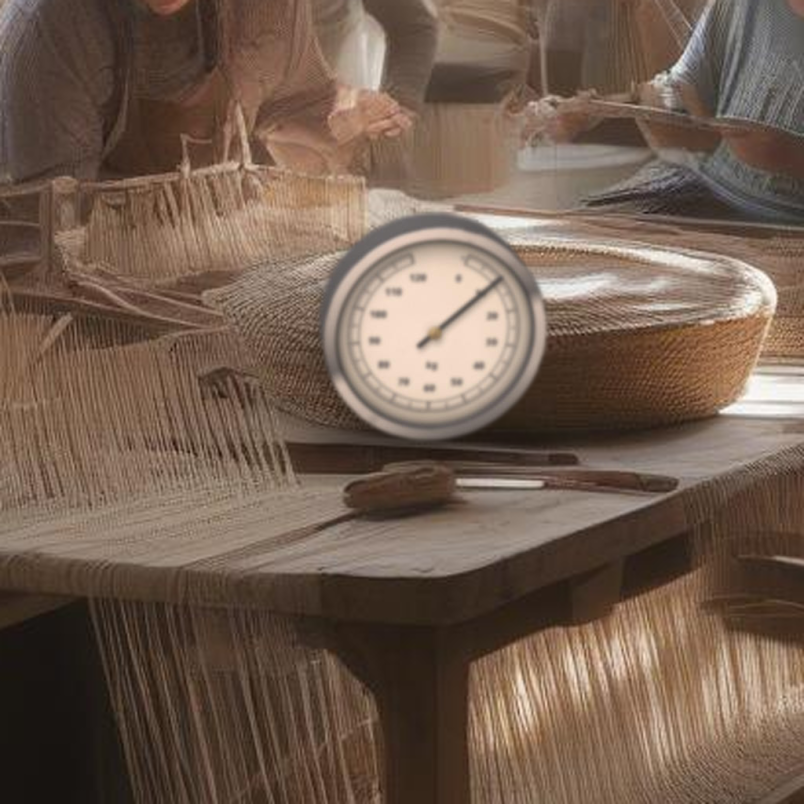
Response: 10 (kg)
